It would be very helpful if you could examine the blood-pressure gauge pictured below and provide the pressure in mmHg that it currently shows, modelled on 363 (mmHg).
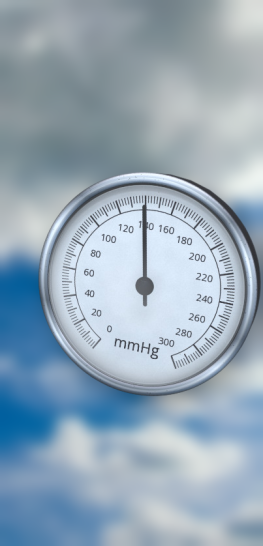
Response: 140 (mmHg)
